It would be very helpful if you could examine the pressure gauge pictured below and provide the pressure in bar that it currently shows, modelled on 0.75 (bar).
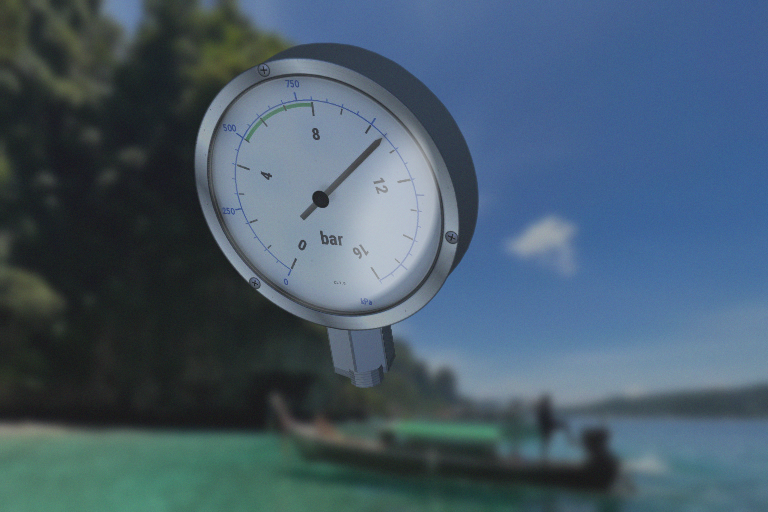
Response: 10.5 (bar)
